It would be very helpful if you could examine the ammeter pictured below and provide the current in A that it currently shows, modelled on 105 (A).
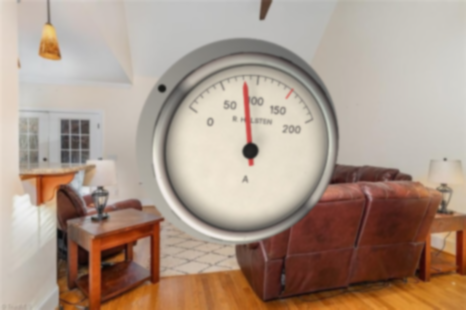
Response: 80 (A)
